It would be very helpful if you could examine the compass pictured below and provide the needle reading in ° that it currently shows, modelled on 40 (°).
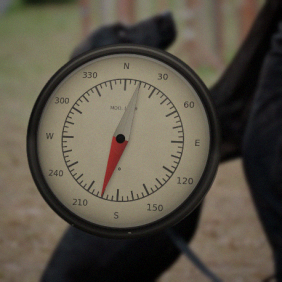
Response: 195 (°)
